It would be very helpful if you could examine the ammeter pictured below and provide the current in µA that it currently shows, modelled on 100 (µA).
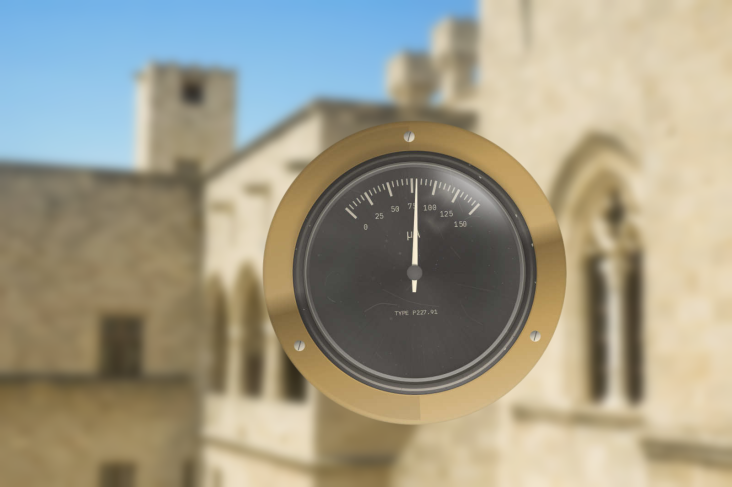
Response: 80 (µA)
